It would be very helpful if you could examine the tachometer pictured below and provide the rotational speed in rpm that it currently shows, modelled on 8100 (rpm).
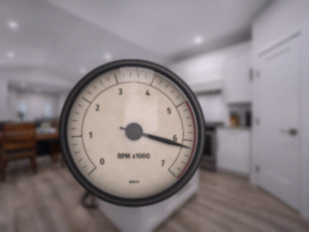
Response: 6200 (rpm)
